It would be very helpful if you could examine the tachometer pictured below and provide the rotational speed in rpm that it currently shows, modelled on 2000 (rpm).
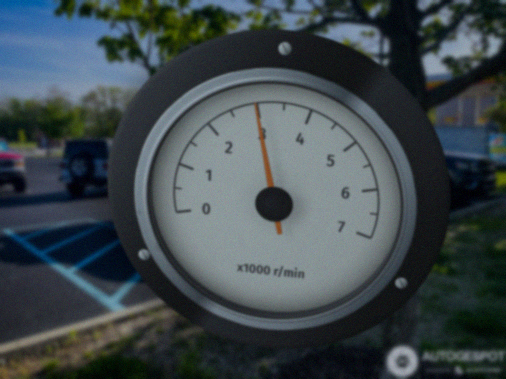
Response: 3000 (rpm)
